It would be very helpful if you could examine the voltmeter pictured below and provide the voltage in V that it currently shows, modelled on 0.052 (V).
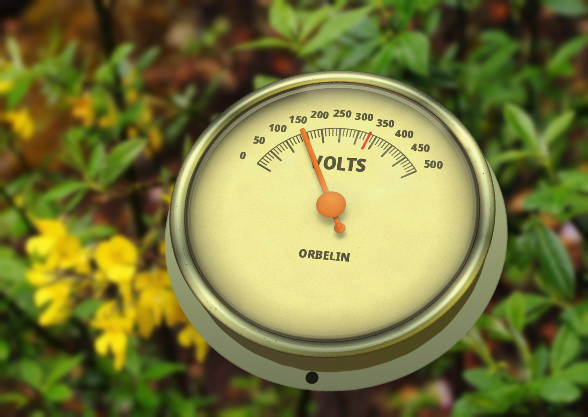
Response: 150 (V)
